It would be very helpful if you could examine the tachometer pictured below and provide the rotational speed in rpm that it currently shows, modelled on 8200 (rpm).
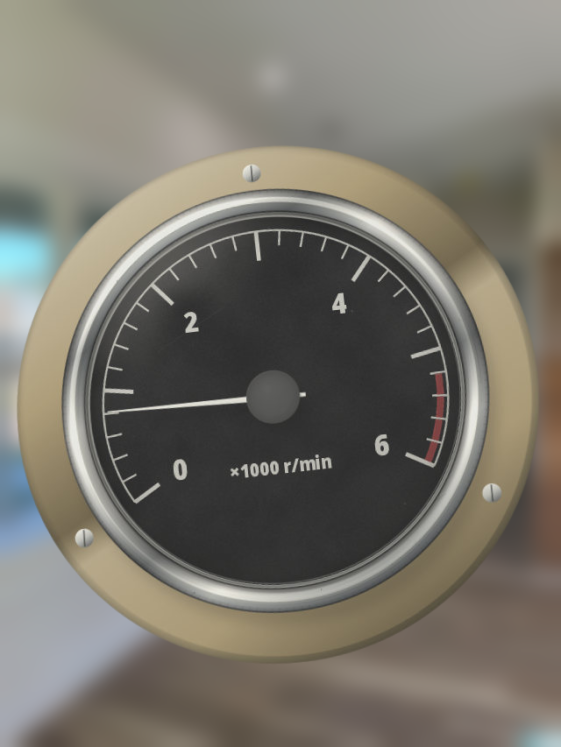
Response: 800 (rpm)
